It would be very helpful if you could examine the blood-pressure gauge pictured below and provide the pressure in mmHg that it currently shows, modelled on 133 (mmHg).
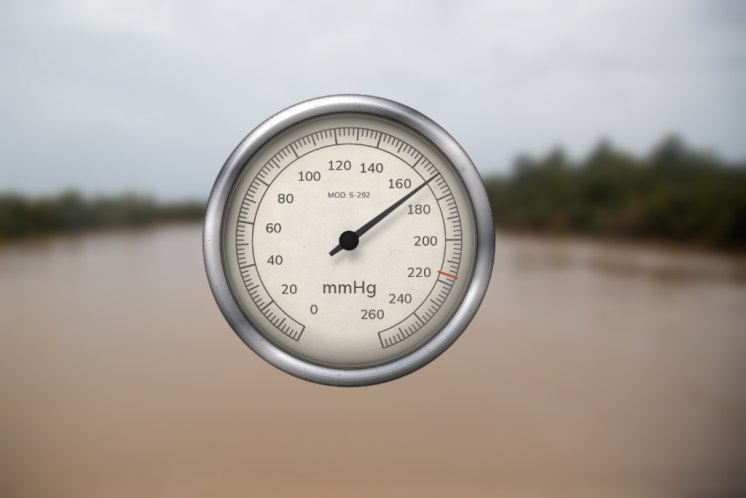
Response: 170 (mmHg)
